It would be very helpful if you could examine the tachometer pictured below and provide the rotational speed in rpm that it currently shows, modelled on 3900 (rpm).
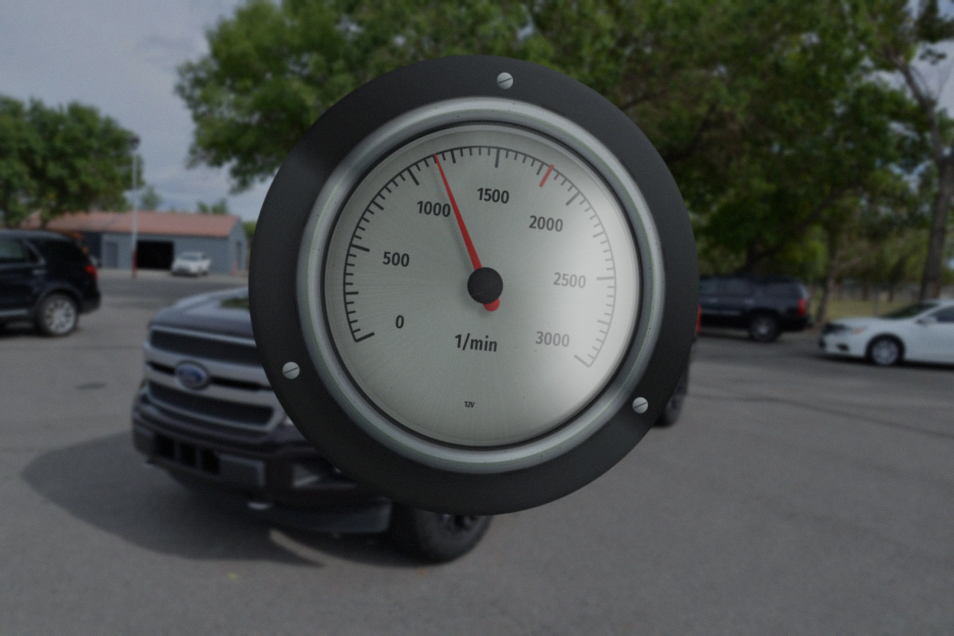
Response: 1150 (rpm)
